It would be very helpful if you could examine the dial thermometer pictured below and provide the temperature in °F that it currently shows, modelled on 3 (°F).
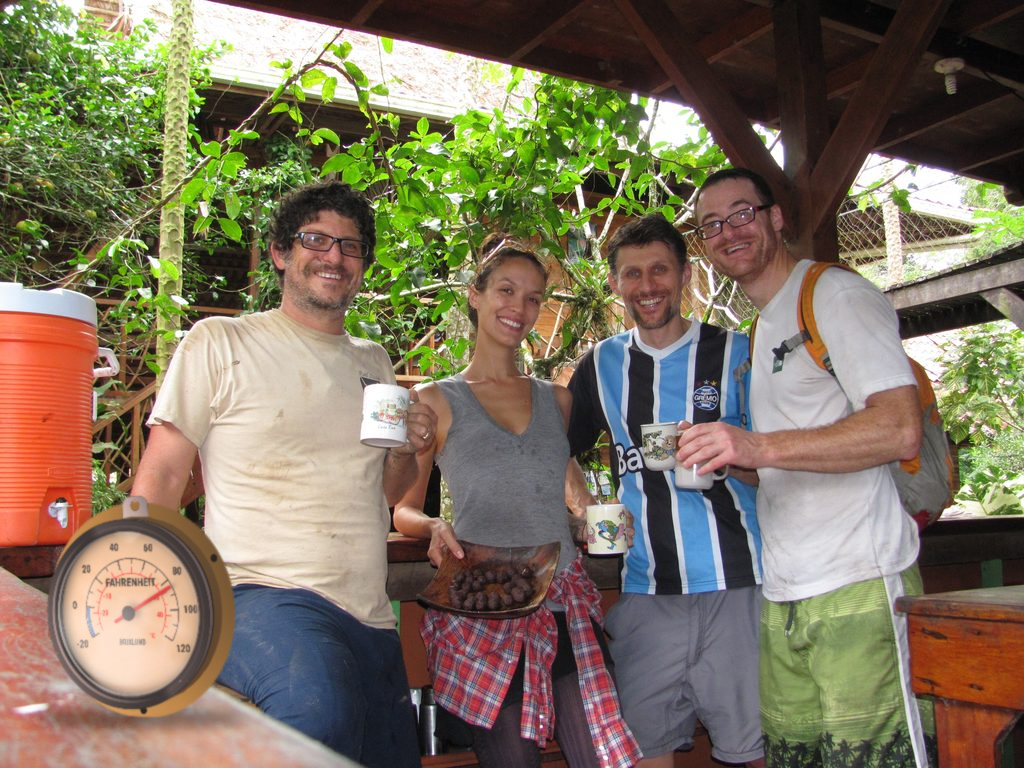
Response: 85 (°F)
